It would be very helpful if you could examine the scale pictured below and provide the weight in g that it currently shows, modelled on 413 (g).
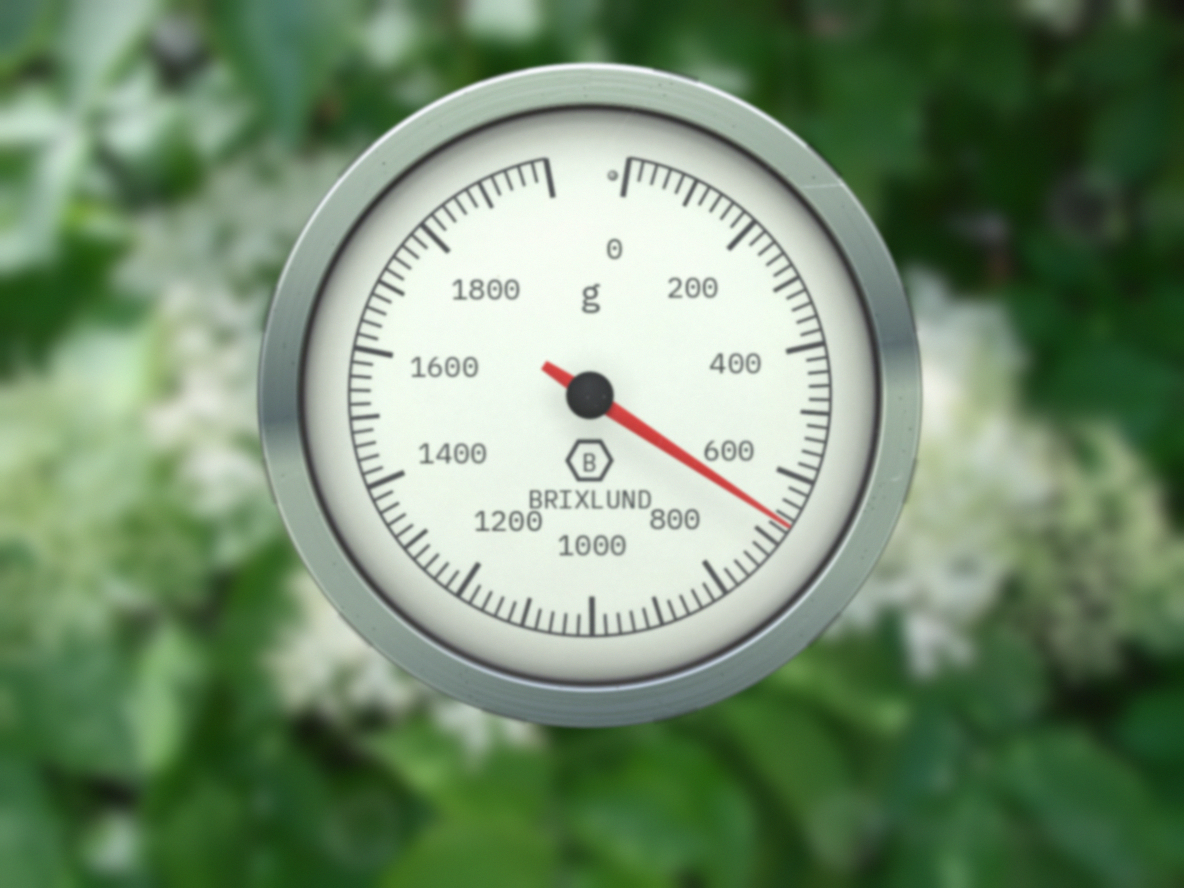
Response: 670 (g)
